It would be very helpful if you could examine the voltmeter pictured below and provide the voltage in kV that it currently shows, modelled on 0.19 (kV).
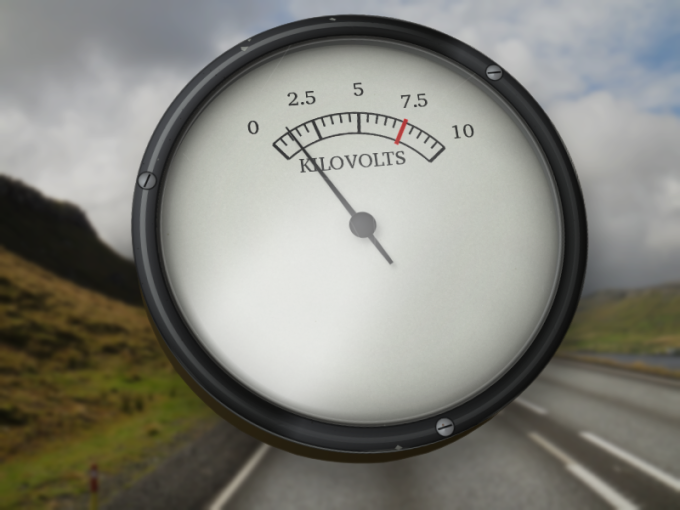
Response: 1 (kV)
